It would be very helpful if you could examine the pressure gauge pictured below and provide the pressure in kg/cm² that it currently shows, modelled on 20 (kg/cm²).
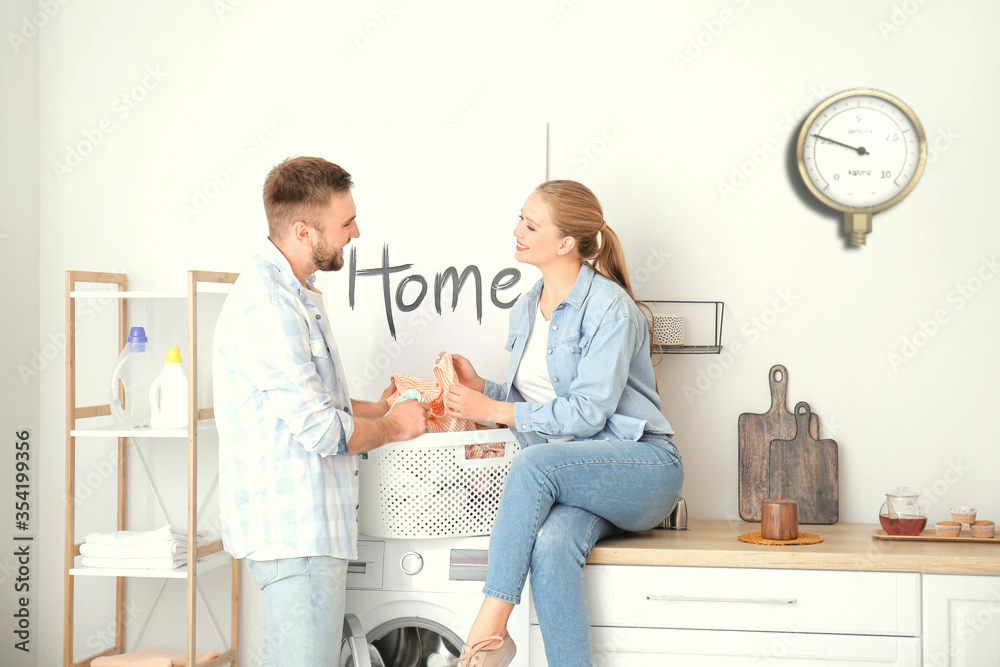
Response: 2.5 (kg/cm²)
